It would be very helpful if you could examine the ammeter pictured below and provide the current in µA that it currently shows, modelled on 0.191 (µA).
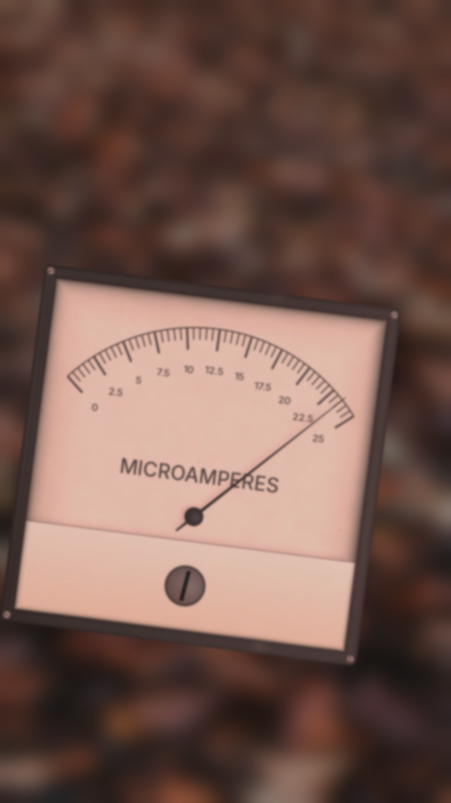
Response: 23.5 (µA)
